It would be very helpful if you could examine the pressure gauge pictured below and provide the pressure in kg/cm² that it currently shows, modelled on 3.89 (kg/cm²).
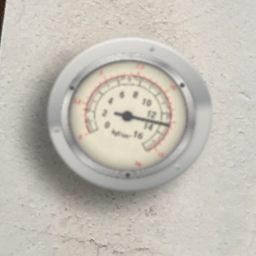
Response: 13 (kg/cm²)
